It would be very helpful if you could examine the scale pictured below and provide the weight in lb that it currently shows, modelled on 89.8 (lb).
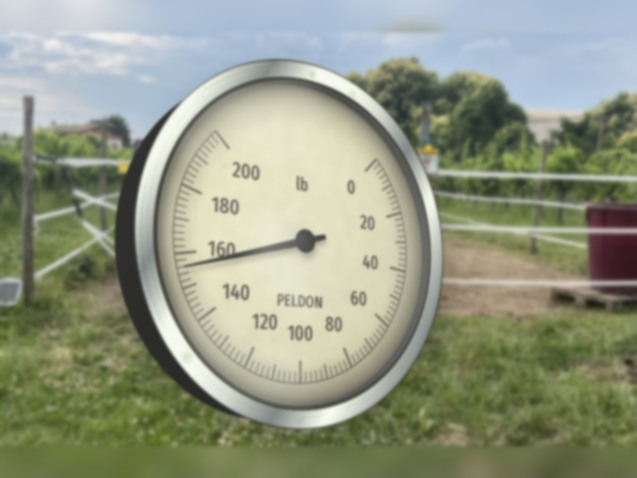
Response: 156 (lb)
